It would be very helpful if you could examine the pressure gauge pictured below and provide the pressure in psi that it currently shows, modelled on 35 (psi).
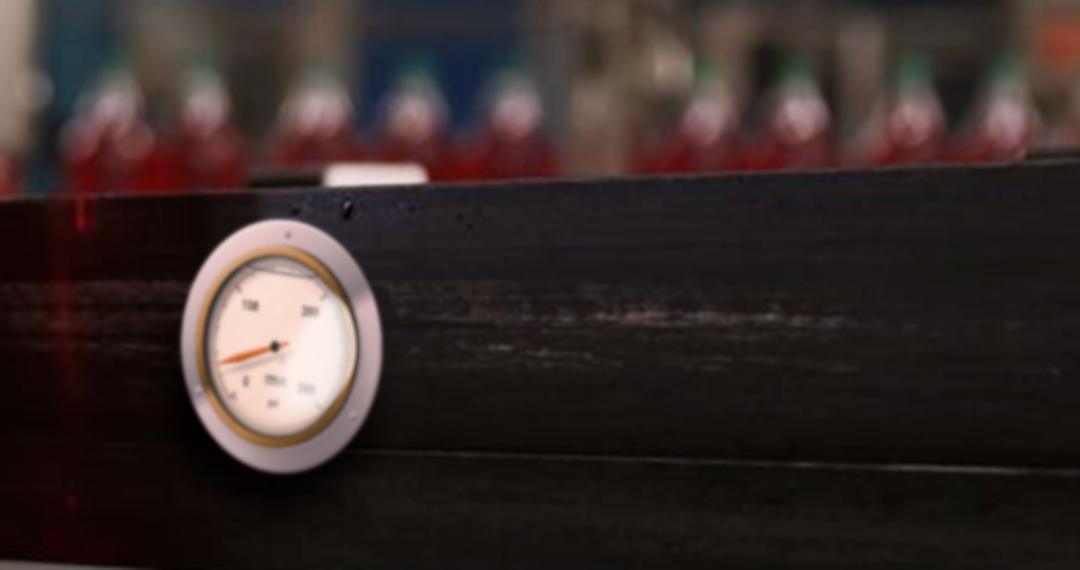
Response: 30 (psi)
